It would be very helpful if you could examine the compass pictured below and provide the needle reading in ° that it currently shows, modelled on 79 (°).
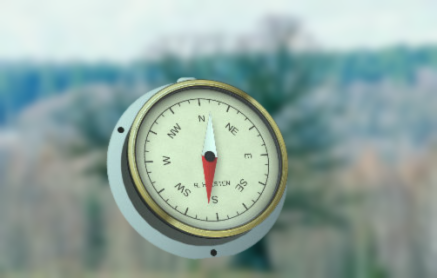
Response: 190 (°)
